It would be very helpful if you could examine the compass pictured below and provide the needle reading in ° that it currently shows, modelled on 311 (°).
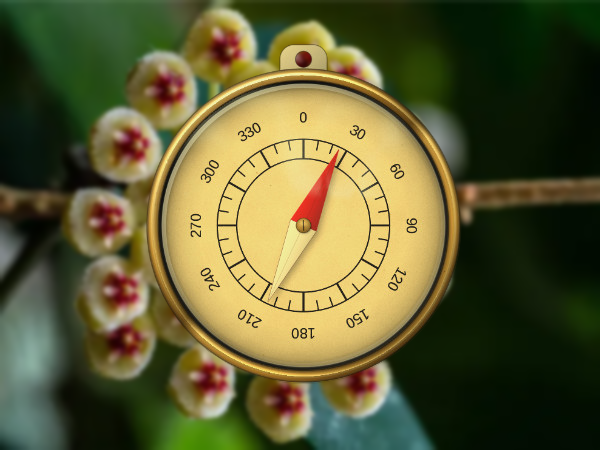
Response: 25 (°)
